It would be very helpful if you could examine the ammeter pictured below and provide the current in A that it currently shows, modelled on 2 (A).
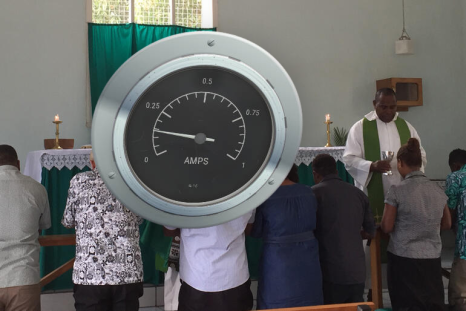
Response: 0.15 (A)
